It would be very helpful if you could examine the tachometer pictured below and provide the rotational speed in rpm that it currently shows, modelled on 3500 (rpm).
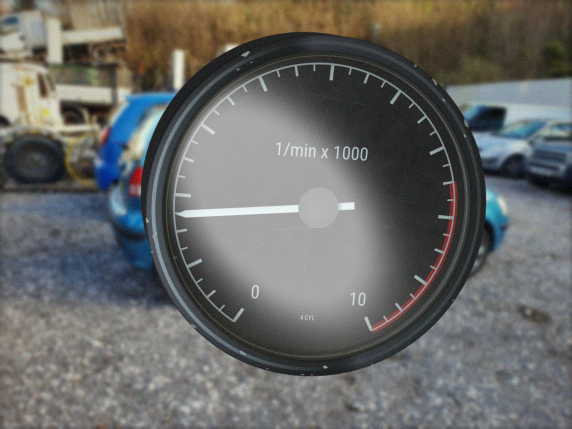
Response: 1750 (rpm)
